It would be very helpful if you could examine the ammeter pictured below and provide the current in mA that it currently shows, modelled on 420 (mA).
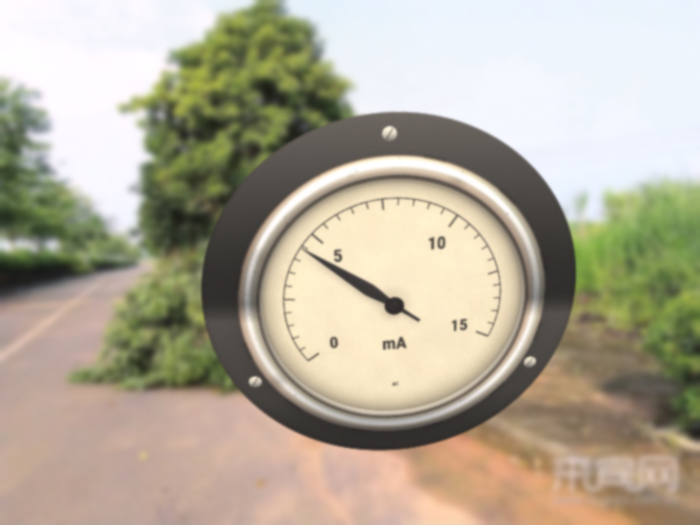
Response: 4.5 (mA)
